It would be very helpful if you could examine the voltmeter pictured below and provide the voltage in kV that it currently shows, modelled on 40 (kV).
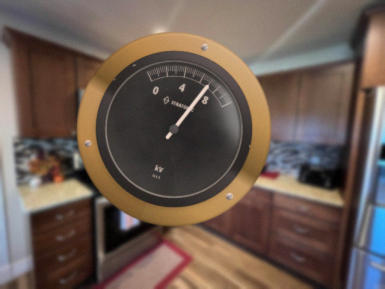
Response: 7 (kV)
